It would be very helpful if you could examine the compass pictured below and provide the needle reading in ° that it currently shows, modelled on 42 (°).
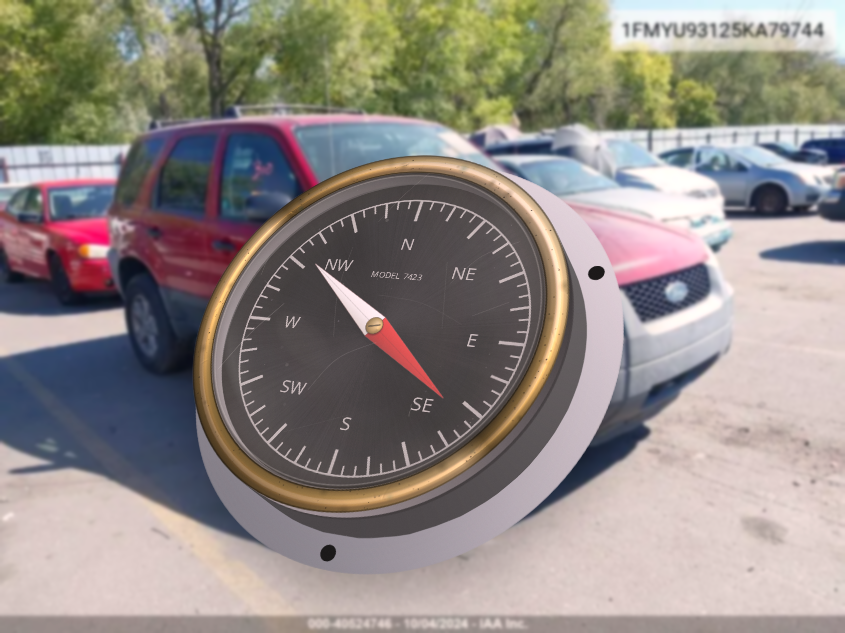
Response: 125 (°)
